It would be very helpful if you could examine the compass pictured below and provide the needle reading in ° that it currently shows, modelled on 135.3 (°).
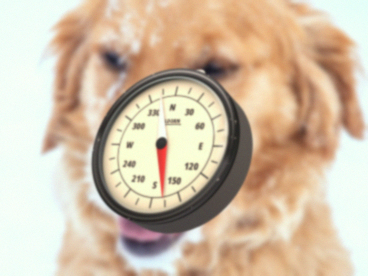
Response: 165 (°)
